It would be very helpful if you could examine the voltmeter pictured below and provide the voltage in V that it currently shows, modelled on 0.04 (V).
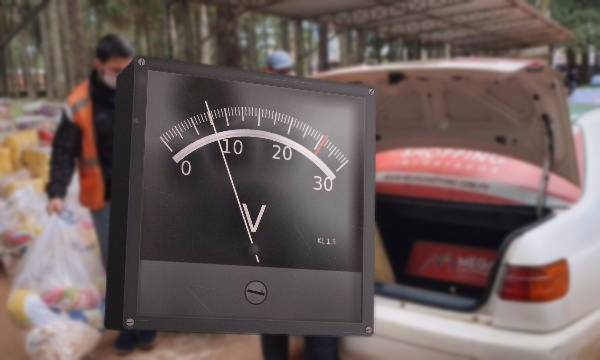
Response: 7.5 (V)
